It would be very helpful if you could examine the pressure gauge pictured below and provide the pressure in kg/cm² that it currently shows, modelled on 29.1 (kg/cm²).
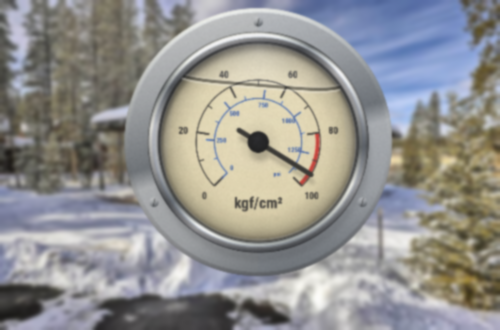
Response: 95 (kg/cm²)
